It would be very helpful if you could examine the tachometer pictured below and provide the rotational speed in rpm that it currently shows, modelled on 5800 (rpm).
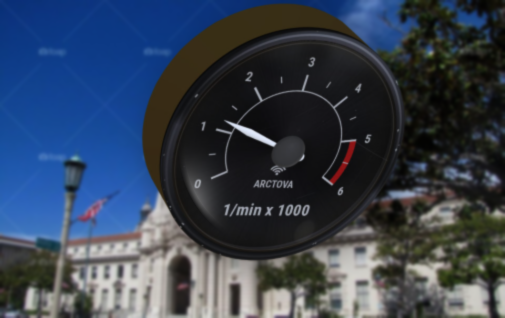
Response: 1250 (rpm)
